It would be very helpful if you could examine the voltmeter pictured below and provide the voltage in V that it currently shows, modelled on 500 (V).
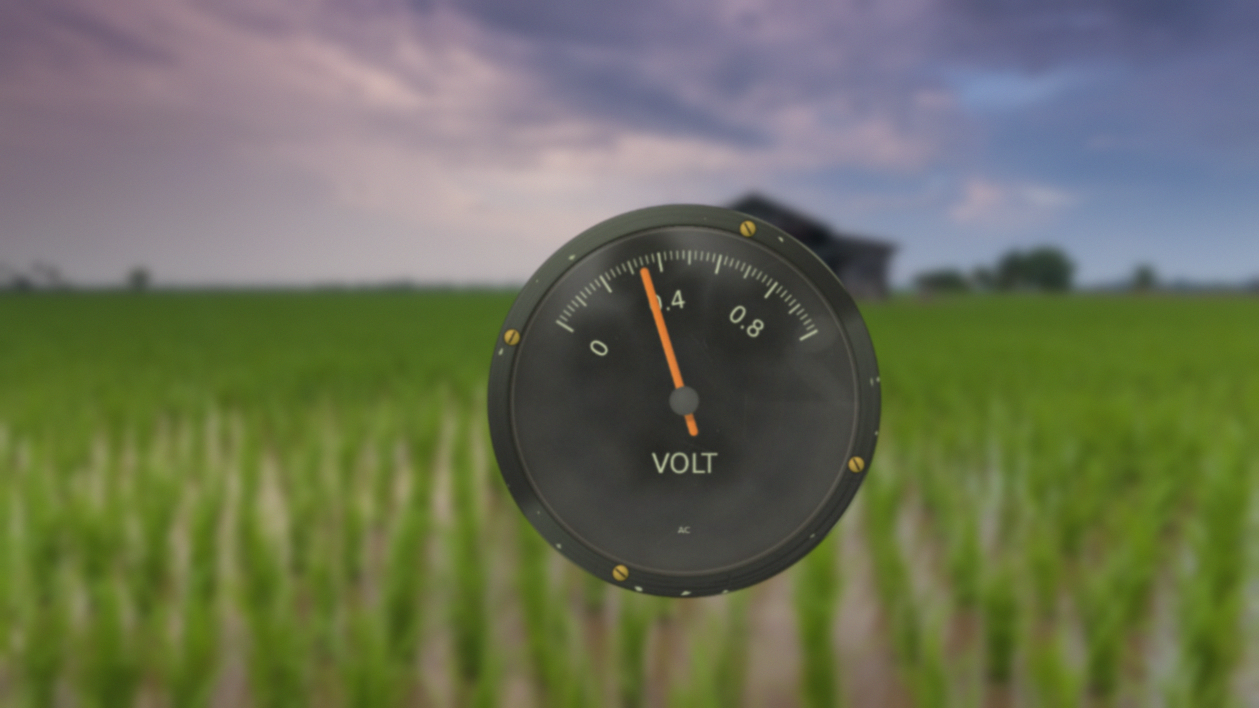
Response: 0.34 (V)
